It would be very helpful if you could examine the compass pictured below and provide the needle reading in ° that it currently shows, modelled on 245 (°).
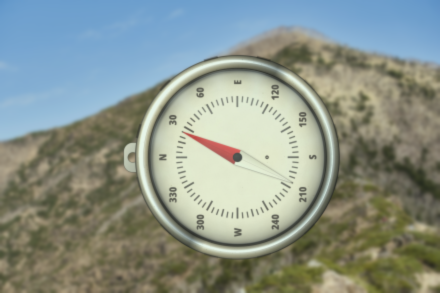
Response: 25 (°)
